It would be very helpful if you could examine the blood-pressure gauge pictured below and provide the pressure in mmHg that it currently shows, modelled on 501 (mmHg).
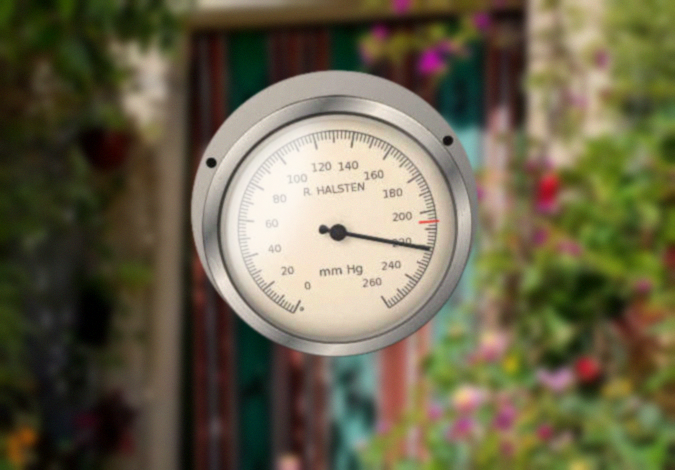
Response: 220 (mmHg)
